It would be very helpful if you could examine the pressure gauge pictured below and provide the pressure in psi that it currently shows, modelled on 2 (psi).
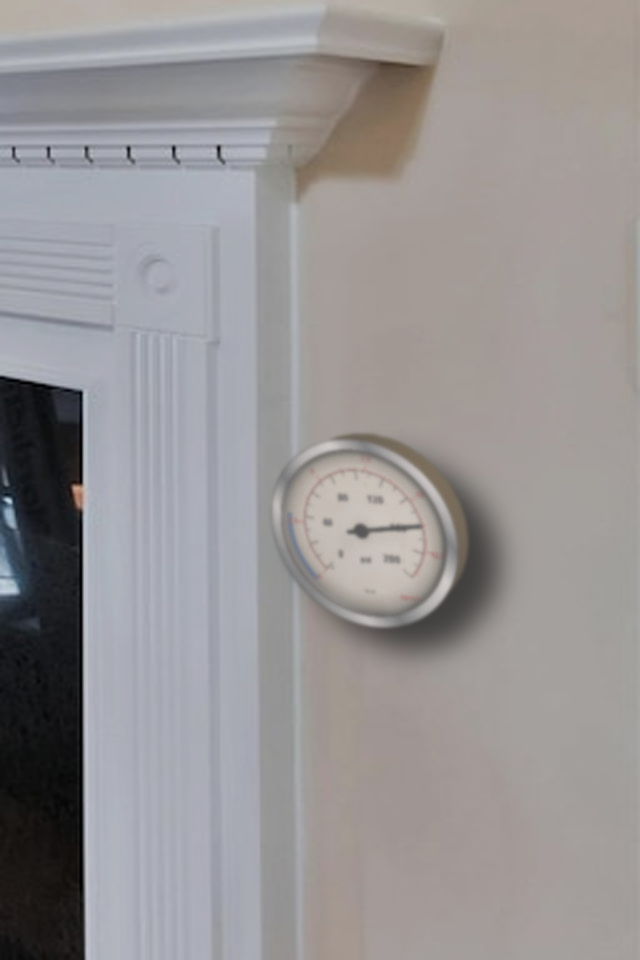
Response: 160 (psi)
